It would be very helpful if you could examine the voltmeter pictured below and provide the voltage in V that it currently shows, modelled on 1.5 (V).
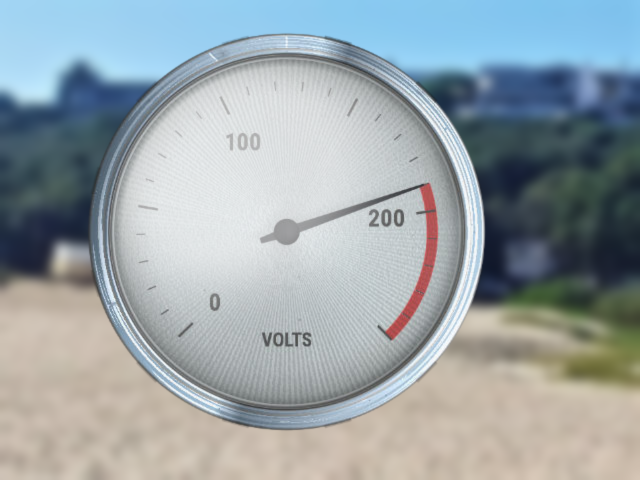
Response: 190 (V)
